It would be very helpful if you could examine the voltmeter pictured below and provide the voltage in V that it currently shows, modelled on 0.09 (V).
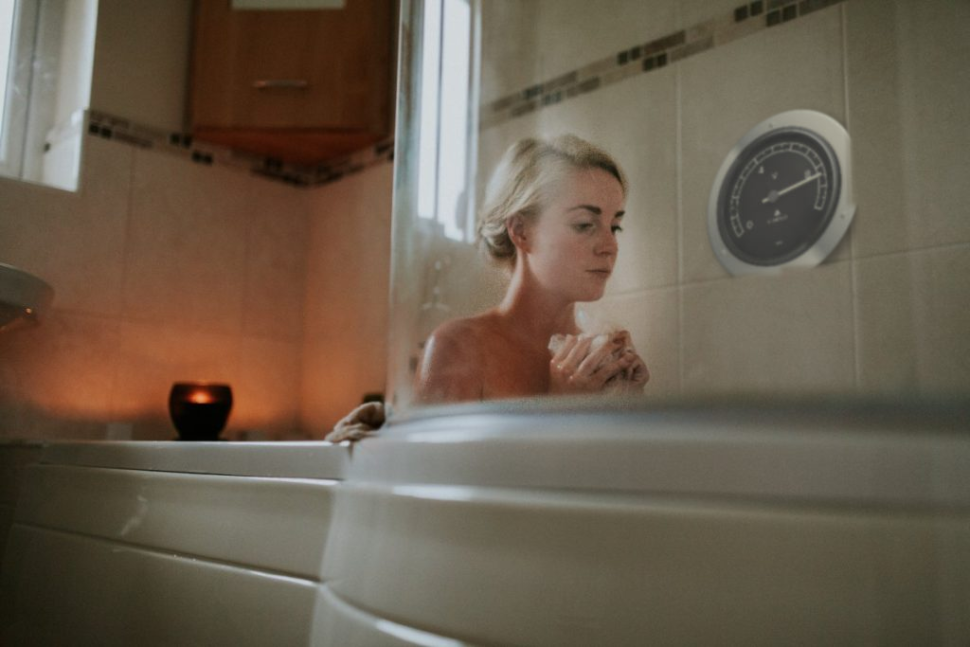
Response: 8.5 (V)
